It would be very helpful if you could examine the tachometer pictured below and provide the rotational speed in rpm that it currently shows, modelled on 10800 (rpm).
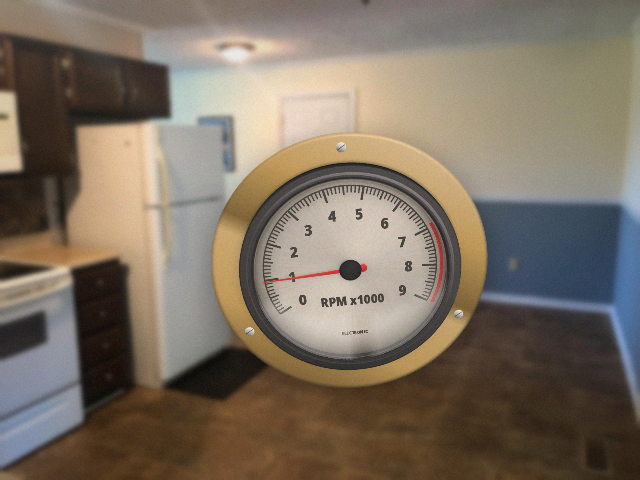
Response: 1000 (rpm)
